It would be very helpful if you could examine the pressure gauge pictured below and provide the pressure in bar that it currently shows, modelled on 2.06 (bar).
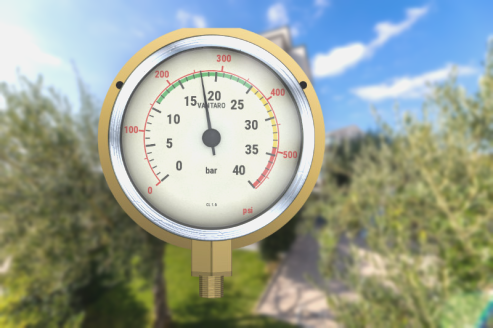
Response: 18 (bar)
